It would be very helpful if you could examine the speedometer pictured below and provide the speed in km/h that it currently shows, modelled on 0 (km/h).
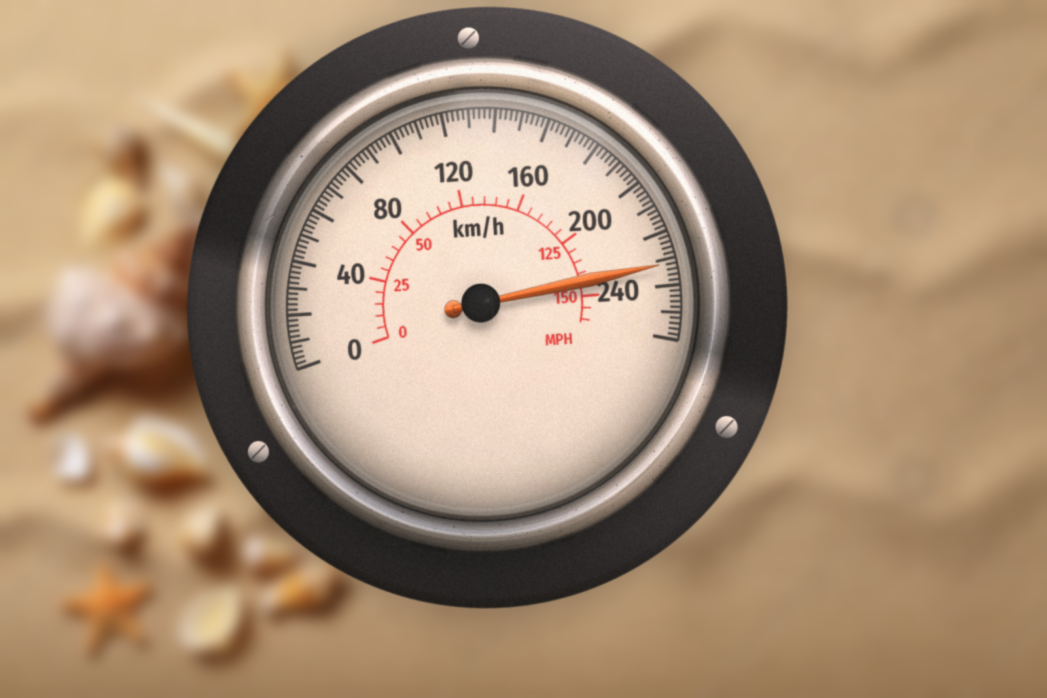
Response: 232 (km/h)
